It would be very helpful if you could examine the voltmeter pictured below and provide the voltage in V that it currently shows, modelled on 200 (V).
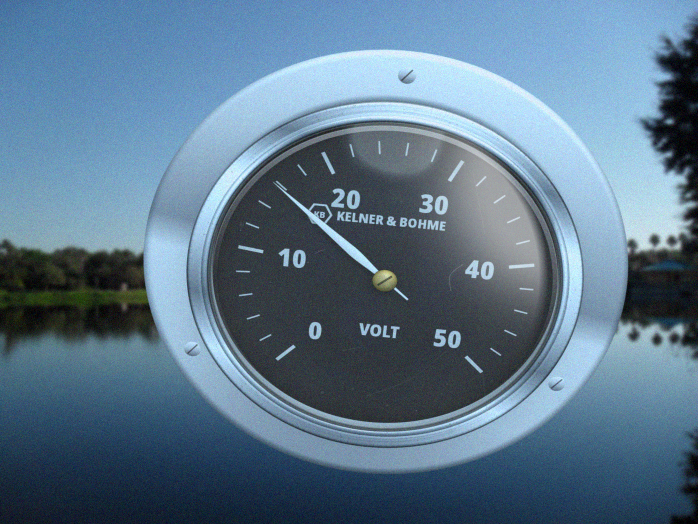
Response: 16 (V)
